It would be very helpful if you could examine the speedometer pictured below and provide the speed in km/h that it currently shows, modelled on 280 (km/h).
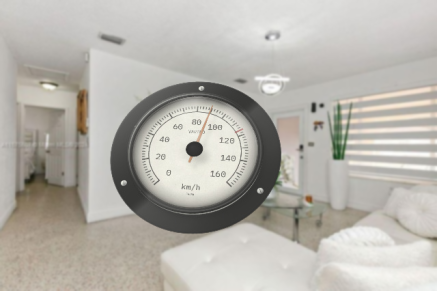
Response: 90 (km/h)
